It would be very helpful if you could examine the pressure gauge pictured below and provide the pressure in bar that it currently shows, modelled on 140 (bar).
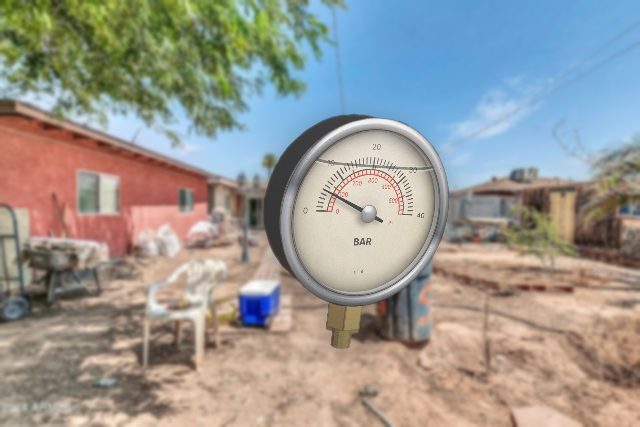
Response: 5 (bar)
